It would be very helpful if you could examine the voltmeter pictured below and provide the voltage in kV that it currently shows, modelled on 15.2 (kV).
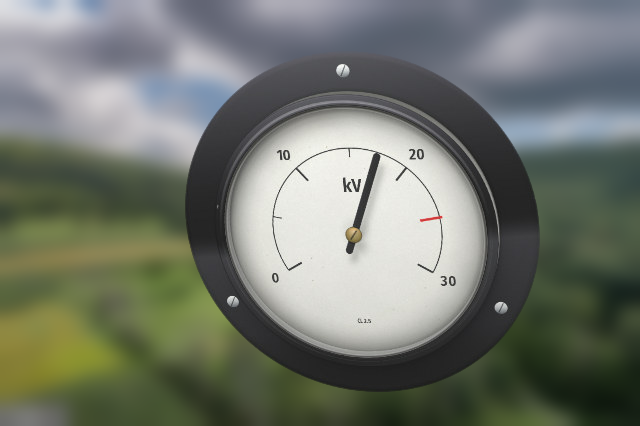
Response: 17.5 (kV)
